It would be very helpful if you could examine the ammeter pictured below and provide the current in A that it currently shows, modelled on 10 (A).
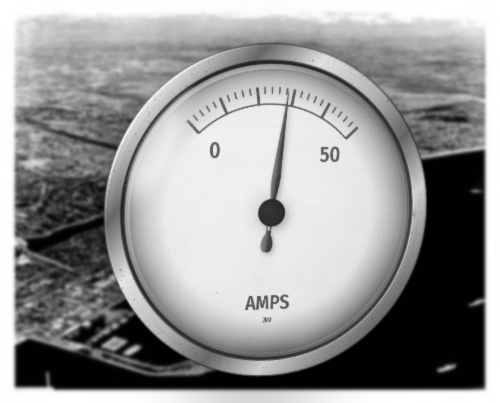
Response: 28 (A)
